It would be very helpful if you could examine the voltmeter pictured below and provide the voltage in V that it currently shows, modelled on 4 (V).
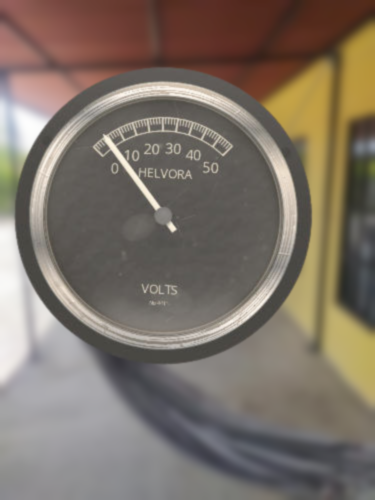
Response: 5 (V)
